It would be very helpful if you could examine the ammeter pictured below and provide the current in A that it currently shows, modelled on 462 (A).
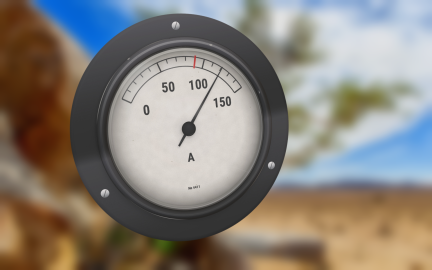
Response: 120 (A)
